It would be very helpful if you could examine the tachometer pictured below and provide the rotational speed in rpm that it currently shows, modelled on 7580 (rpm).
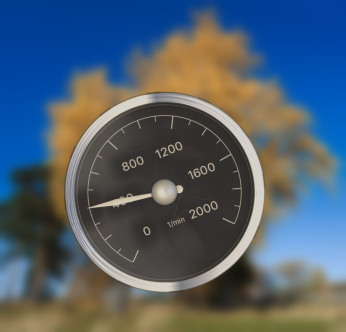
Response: 400 (rpm)
